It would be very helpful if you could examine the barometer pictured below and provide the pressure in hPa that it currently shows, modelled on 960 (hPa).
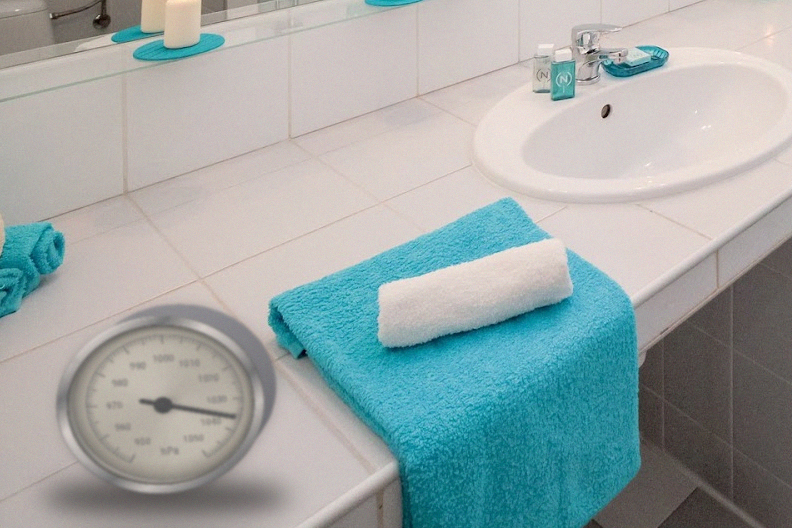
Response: 1035 (hPa)
